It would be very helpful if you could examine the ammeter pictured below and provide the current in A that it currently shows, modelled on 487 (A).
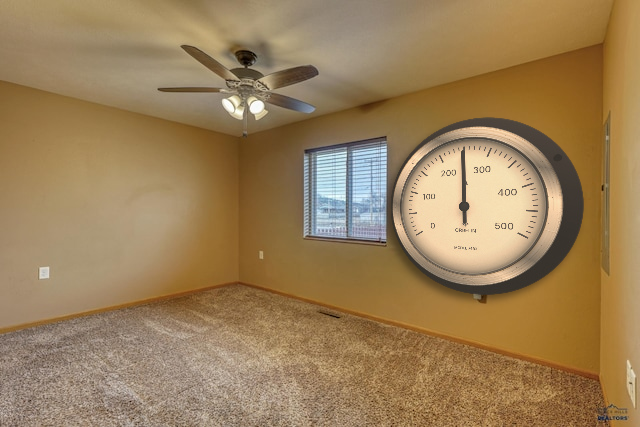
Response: 250 (A)
